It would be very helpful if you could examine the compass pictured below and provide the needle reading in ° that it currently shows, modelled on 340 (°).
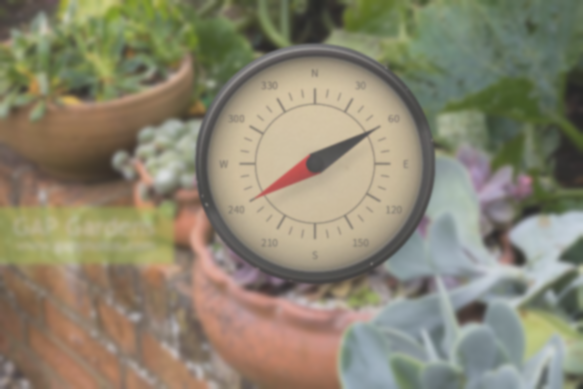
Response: 240 (°)
